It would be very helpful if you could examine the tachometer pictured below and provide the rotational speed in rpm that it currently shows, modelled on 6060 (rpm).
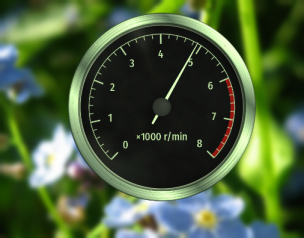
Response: 4900 (rpm)
